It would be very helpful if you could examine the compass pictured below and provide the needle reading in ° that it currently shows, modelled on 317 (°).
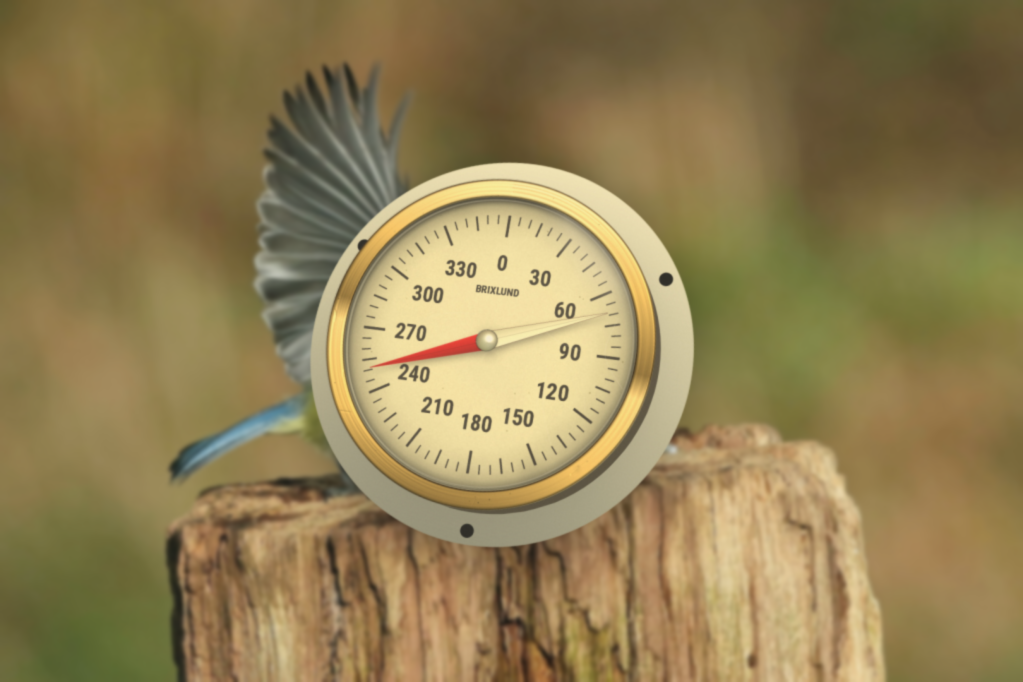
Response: 250 (°)
